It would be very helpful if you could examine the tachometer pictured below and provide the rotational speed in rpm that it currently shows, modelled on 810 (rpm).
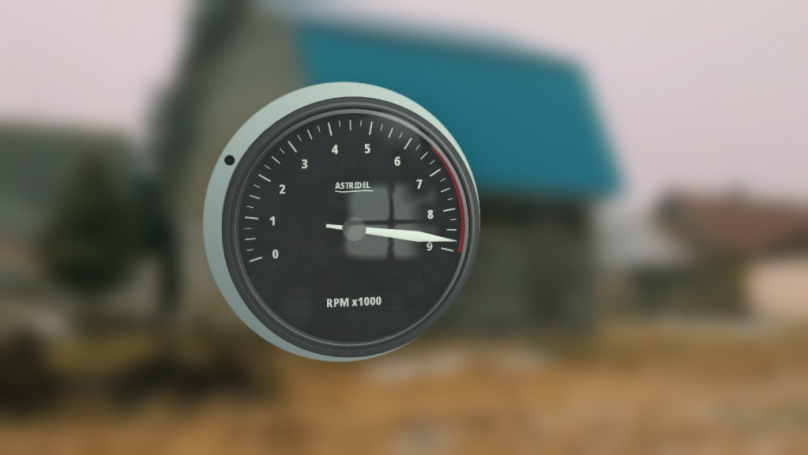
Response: 8750 (rpm)
